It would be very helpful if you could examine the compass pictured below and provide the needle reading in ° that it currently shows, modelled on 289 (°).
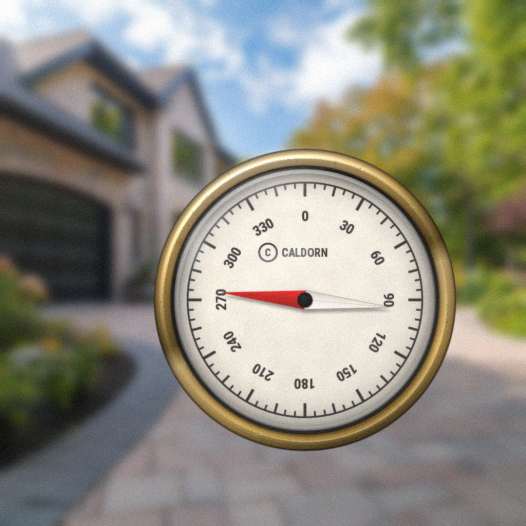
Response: 275 (°)
